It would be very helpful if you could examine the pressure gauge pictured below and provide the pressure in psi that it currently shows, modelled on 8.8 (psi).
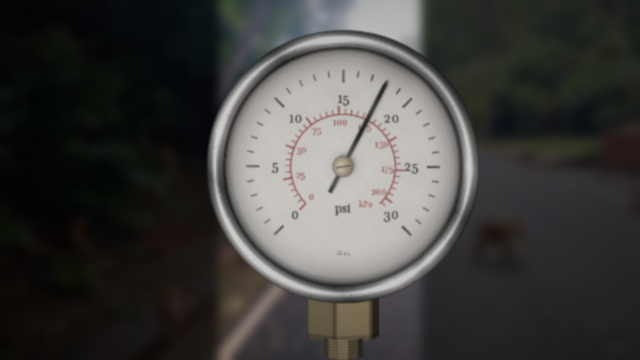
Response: 18 (psi)
